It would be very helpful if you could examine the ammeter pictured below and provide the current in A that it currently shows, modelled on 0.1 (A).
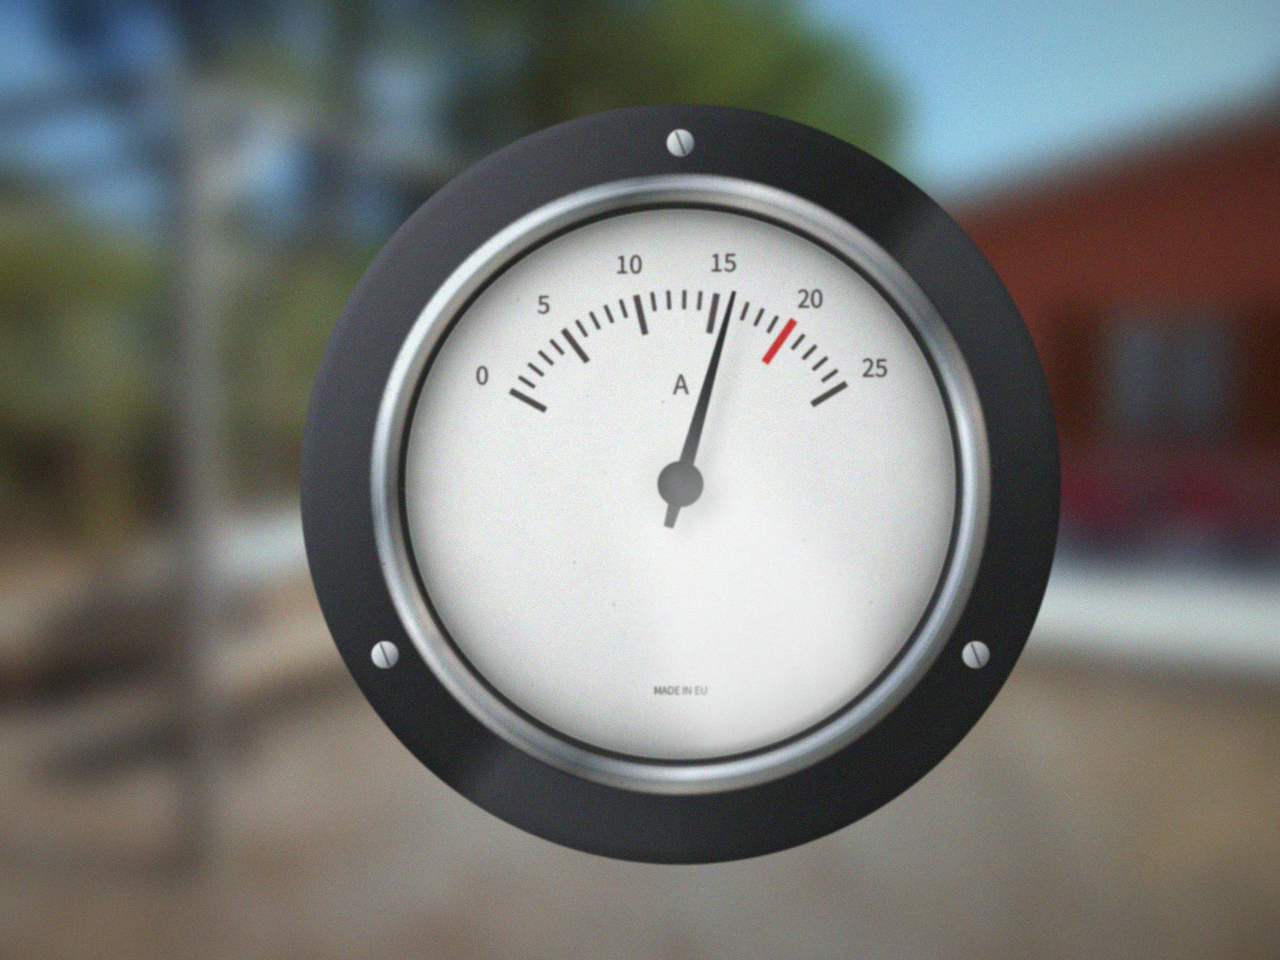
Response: 16 (A)
